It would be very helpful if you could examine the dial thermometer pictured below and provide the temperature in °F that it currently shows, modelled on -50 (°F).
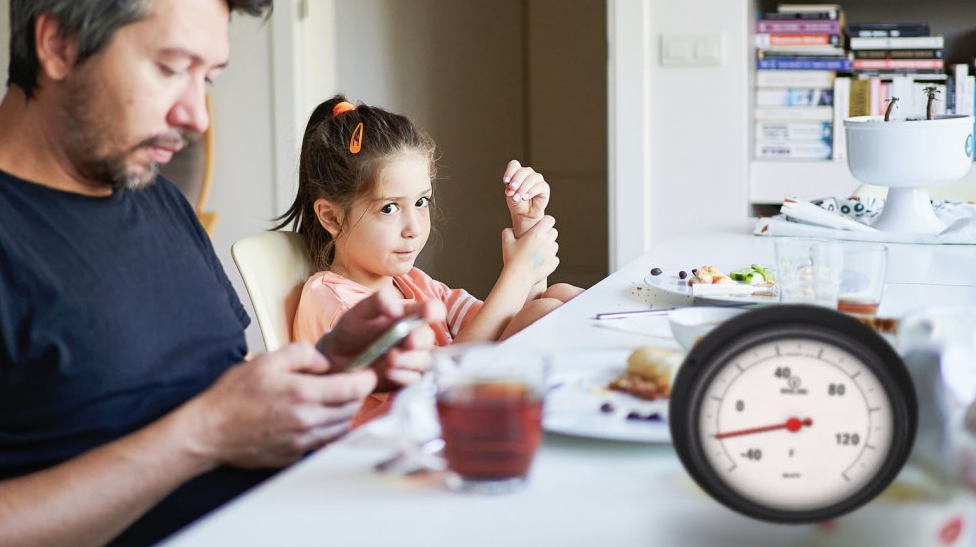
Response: -20 (°F)
